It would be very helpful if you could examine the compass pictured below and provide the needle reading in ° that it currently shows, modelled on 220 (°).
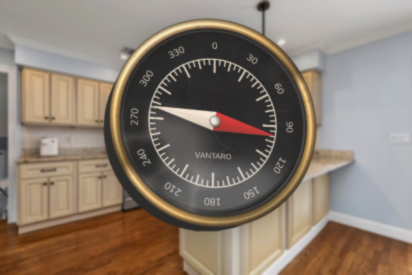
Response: 100 (°)
